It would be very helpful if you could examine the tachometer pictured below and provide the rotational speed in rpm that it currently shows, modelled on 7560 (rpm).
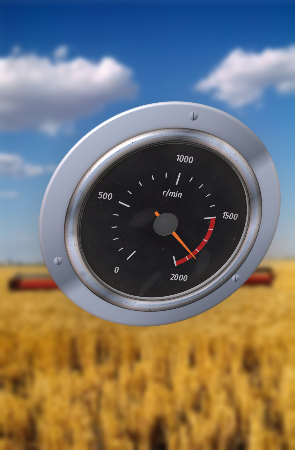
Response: 1850 (rpm)
